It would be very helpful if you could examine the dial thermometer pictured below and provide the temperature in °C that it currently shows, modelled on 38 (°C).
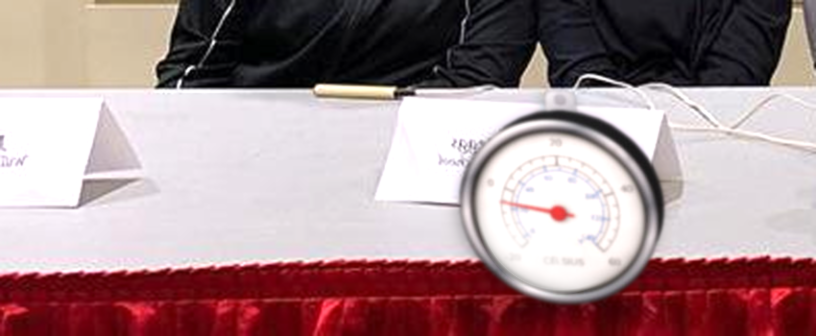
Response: -4 (°C)
